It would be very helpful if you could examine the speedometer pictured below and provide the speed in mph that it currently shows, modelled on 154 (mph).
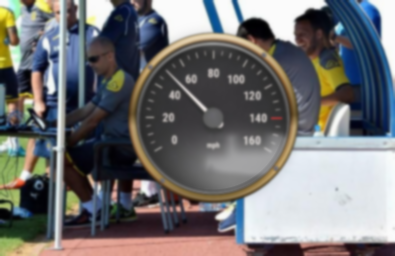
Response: 50 (mph)
